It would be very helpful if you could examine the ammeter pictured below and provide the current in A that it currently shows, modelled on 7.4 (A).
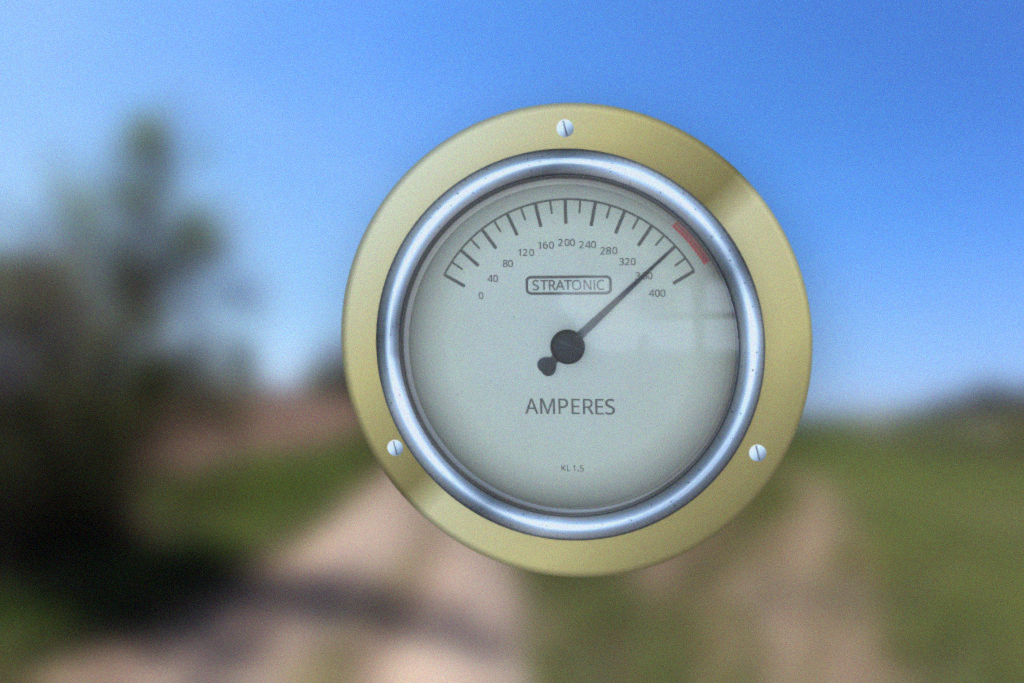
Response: 360 (A)
